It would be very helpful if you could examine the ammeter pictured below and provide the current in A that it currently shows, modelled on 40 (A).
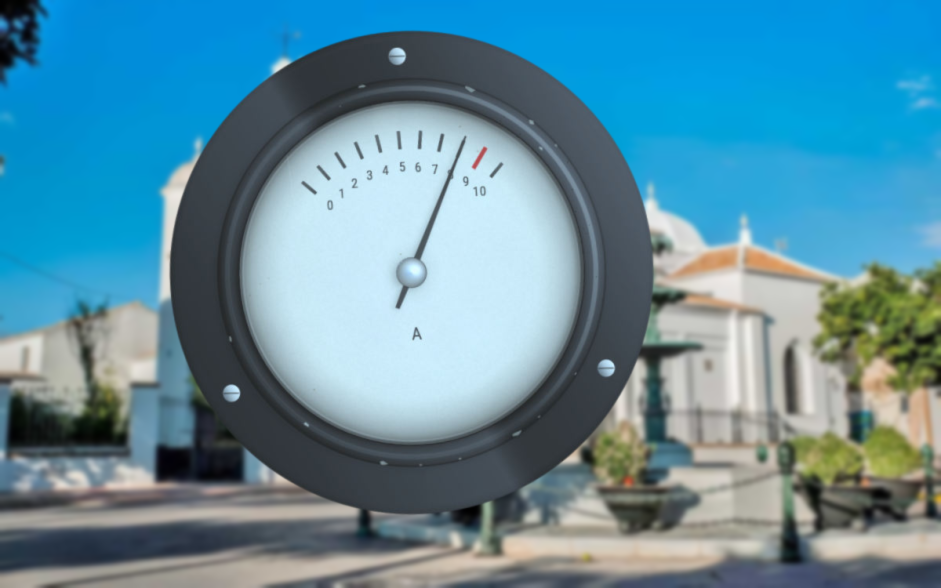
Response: 8 (A)
